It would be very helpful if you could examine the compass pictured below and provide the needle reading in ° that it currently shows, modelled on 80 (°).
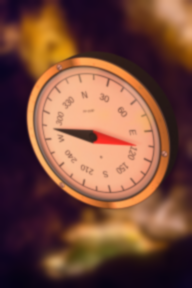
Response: 105 (°)
